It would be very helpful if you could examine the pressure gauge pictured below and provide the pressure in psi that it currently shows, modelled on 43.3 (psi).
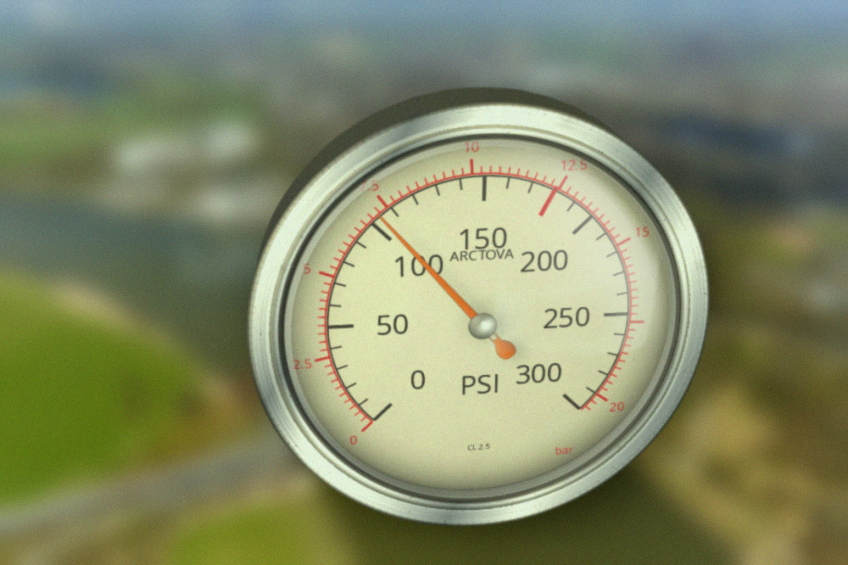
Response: 105 (psi)
